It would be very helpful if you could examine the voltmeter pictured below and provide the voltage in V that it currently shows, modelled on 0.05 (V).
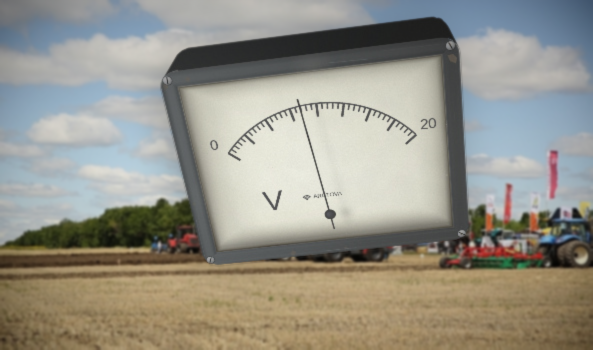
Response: 8.5 (V)
